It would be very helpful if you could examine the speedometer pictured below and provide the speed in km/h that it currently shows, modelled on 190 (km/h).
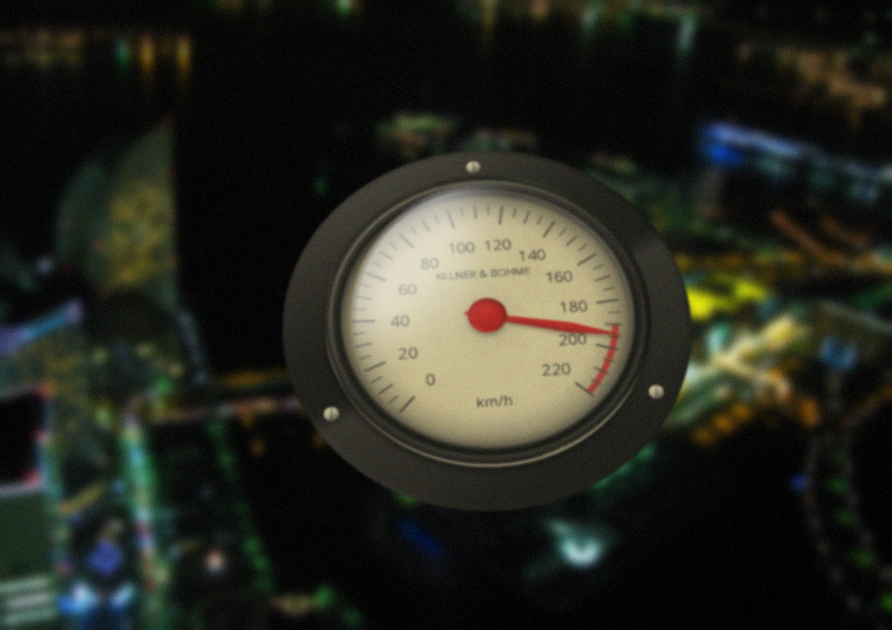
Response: 195 (km/h)
